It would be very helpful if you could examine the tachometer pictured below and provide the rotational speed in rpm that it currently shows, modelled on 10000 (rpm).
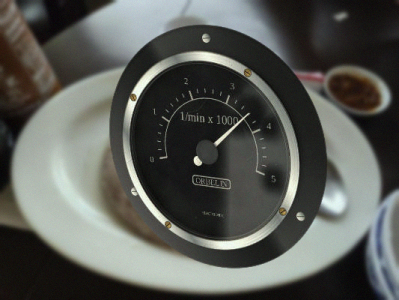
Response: 3600 (rpm)
